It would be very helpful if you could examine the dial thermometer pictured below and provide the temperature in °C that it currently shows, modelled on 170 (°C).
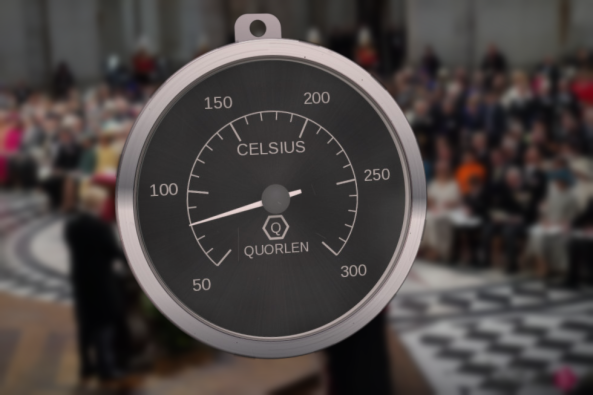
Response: 80 (°C)
